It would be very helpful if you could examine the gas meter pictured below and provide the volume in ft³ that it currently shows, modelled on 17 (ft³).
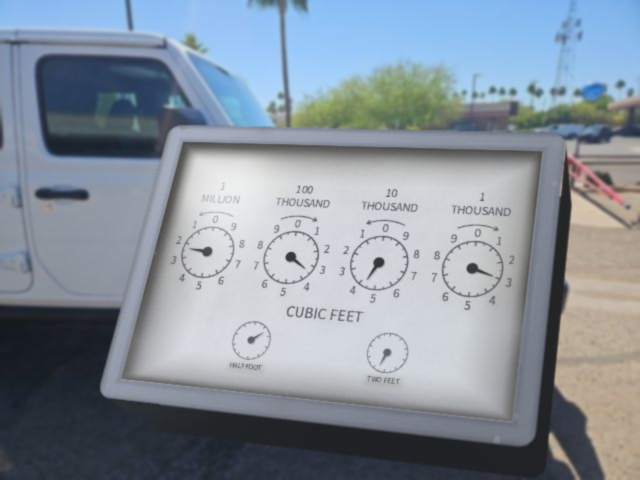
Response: 234300 (ft³)
